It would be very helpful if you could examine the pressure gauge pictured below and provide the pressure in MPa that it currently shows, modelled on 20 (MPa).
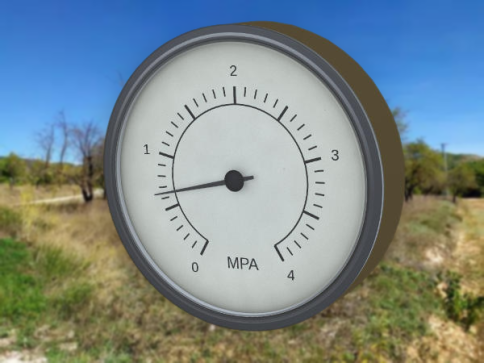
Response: 0.65 (MPa)
